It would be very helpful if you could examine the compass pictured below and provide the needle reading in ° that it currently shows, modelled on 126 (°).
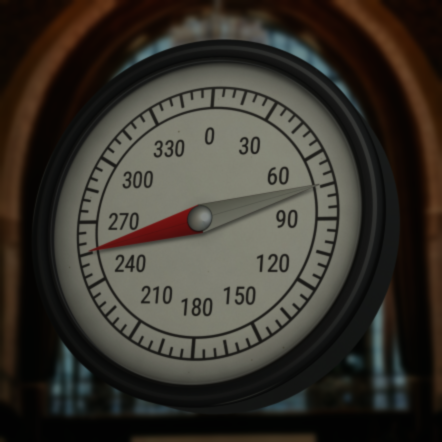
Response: 255 (°)
